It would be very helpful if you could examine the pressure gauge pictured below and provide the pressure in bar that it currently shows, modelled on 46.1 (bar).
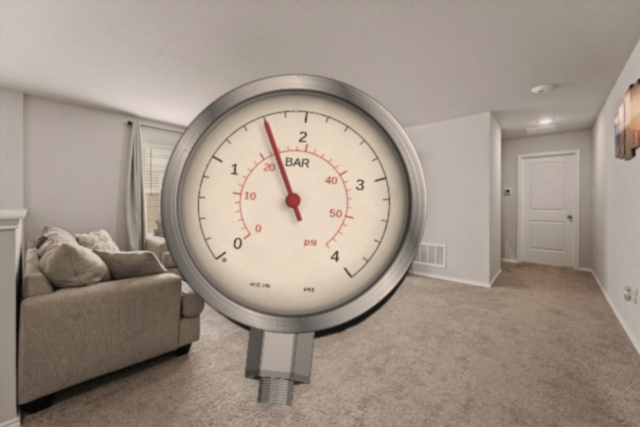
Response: 1.6 (bar)
